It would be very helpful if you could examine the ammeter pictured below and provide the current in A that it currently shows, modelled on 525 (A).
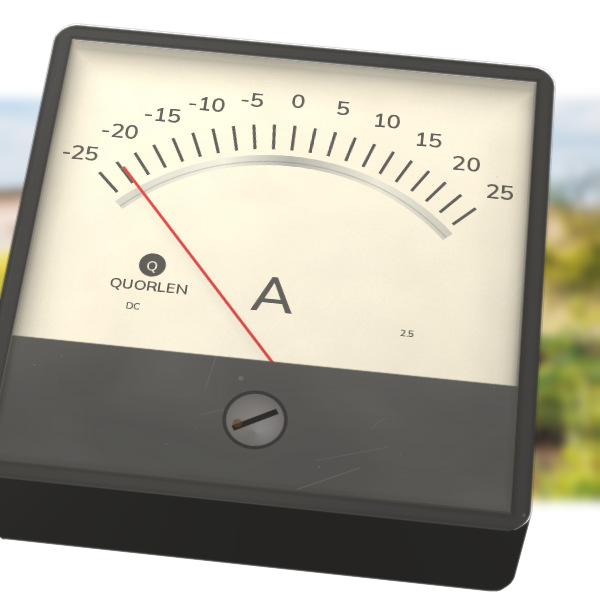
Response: -22.5 (A)
